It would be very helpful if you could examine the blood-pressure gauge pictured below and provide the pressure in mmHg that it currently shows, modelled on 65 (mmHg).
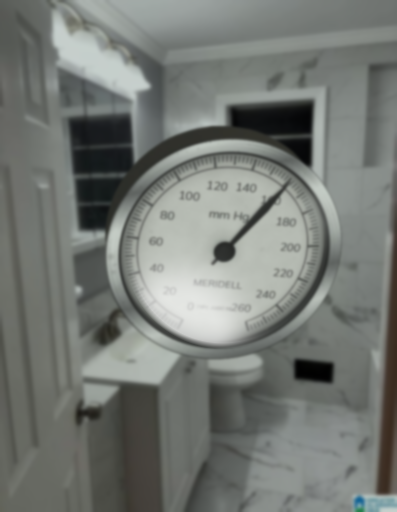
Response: 160 (mmHg)
